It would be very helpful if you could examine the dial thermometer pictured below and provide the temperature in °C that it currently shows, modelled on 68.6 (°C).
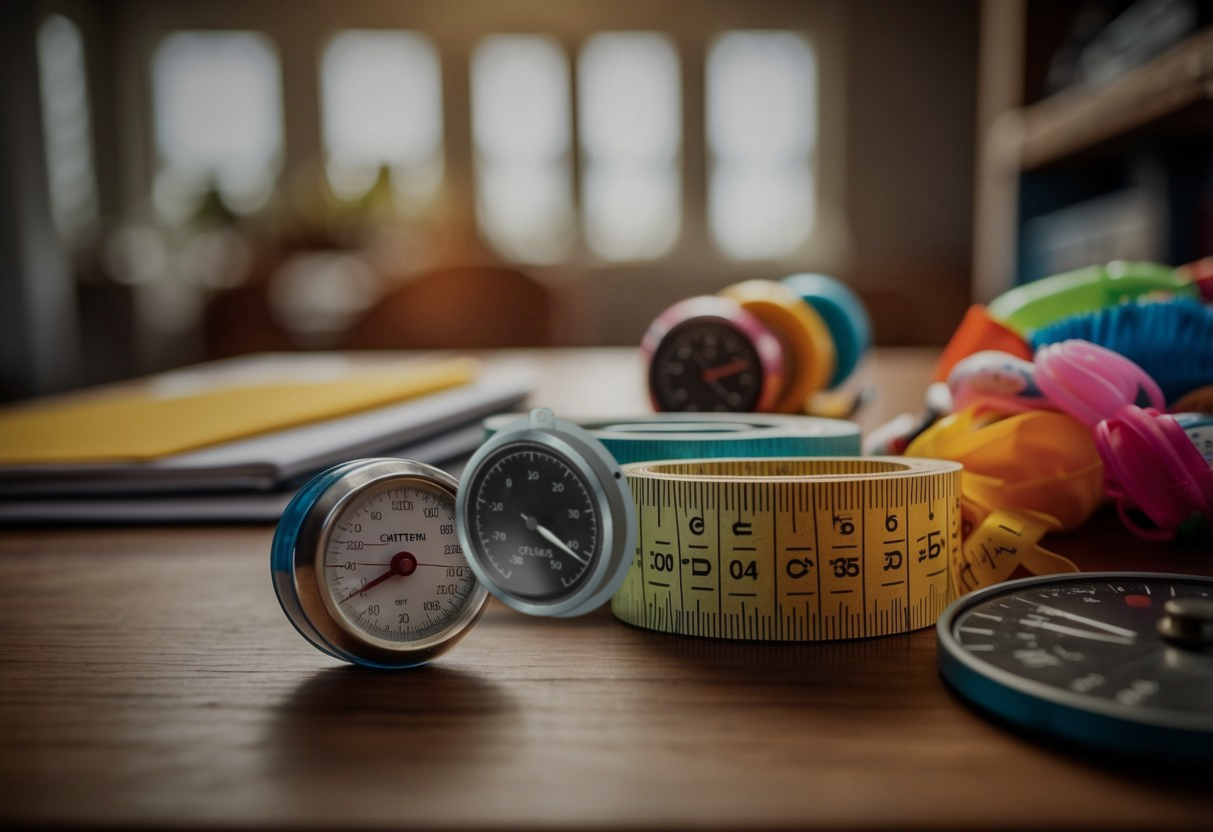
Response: 42 (°C)
